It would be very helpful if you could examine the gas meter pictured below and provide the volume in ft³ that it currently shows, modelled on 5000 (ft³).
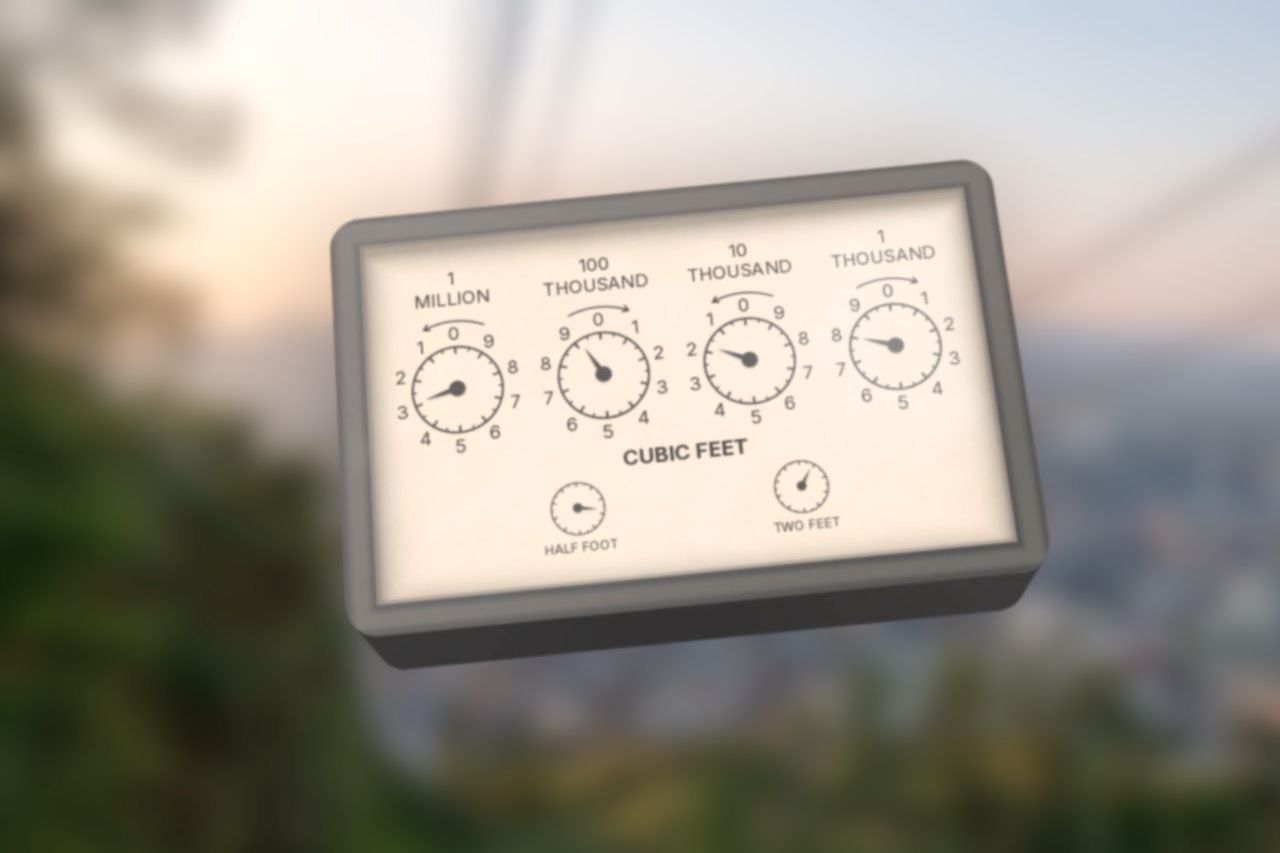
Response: 291800 (ft³)
